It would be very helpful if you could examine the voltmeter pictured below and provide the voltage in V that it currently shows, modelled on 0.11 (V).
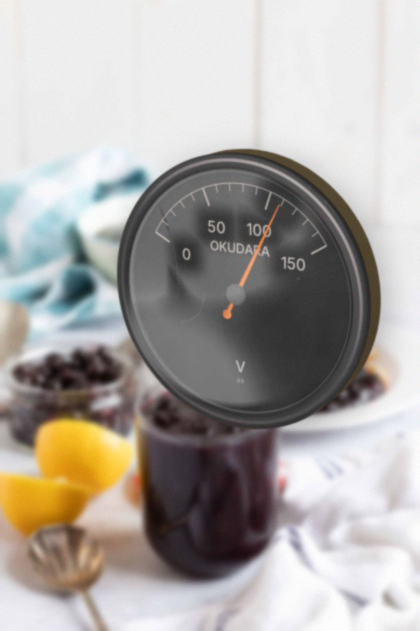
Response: 110 (V)
